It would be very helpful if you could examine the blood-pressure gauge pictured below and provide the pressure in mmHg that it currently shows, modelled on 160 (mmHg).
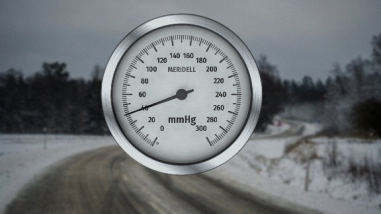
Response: 40 (mmHg)
